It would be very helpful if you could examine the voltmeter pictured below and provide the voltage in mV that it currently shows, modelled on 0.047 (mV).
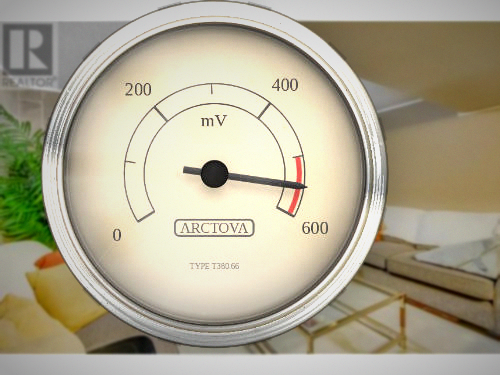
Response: 550 (mV)
